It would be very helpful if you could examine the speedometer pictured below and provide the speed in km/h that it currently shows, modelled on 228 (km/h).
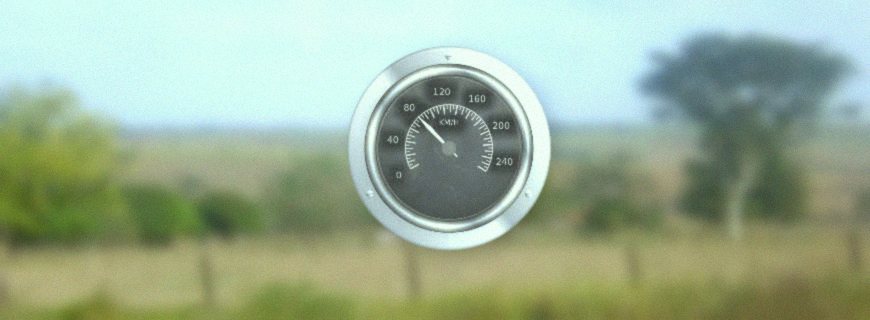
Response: 80 (km/h)
